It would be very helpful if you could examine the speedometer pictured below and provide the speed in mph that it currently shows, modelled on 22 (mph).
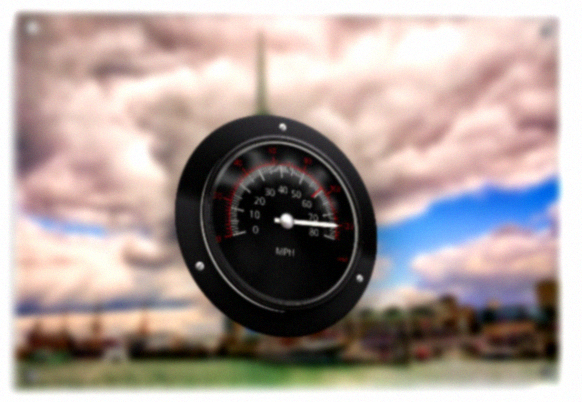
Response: 75 (mph)
